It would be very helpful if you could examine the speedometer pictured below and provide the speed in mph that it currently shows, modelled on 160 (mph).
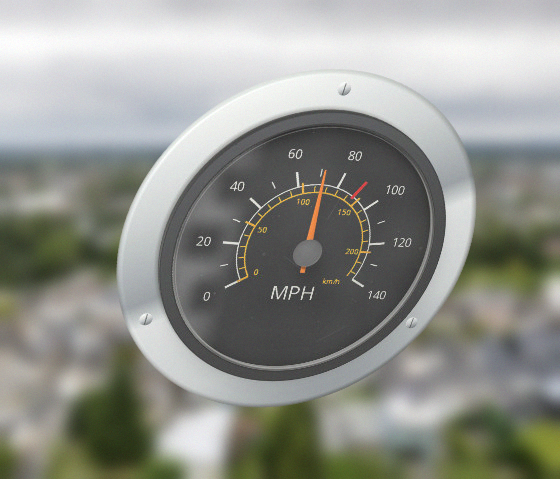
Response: 70 (mph)
